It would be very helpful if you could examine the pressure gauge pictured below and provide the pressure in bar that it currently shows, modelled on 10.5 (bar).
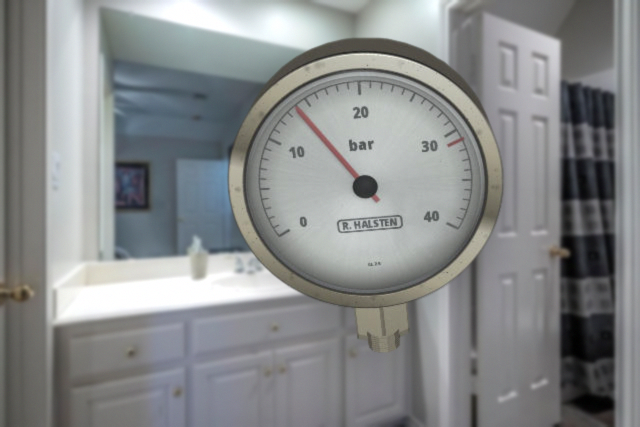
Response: 14 (bar)
